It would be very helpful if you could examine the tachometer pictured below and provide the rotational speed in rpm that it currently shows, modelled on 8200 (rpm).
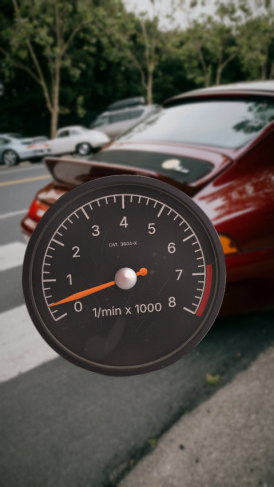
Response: 400 (rpm)
